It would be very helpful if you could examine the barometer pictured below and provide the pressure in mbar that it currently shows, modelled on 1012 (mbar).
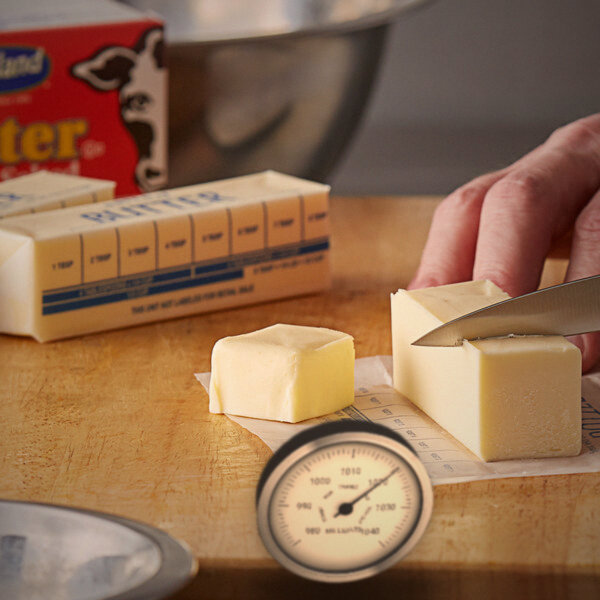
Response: 1020 (mbar)
